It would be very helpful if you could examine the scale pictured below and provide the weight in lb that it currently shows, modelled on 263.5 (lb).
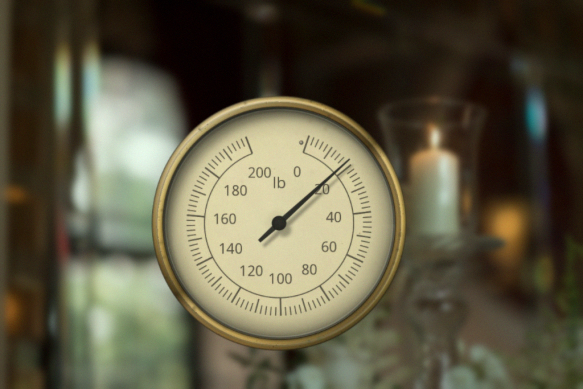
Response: 18 (lb)
